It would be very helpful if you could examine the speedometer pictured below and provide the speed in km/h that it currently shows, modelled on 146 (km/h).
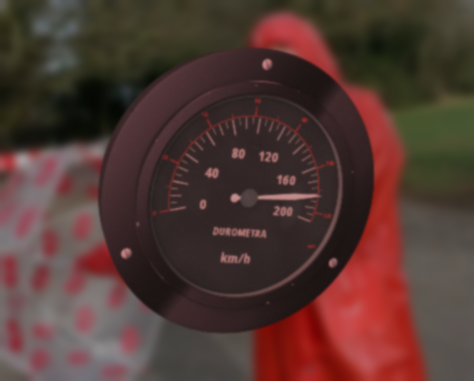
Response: 180 (km/h)
